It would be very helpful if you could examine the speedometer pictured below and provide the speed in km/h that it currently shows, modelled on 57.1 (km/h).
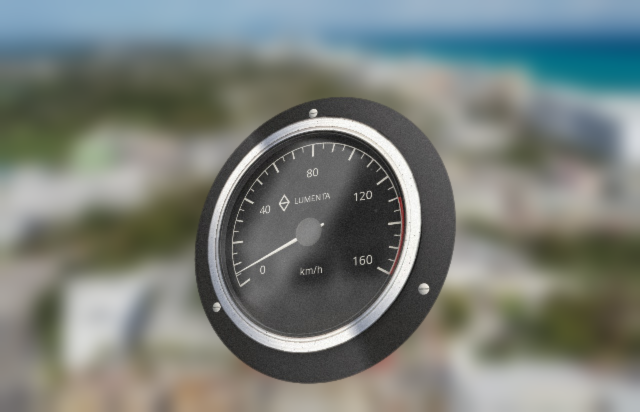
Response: 5 (km/h)
